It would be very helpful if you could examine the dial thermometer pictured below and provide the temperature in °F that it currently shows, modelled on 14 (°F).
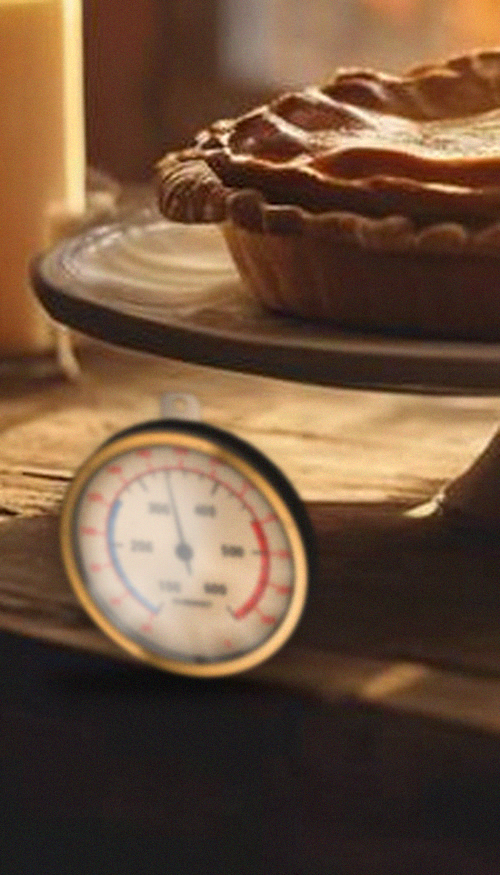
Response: 340 (°F)
